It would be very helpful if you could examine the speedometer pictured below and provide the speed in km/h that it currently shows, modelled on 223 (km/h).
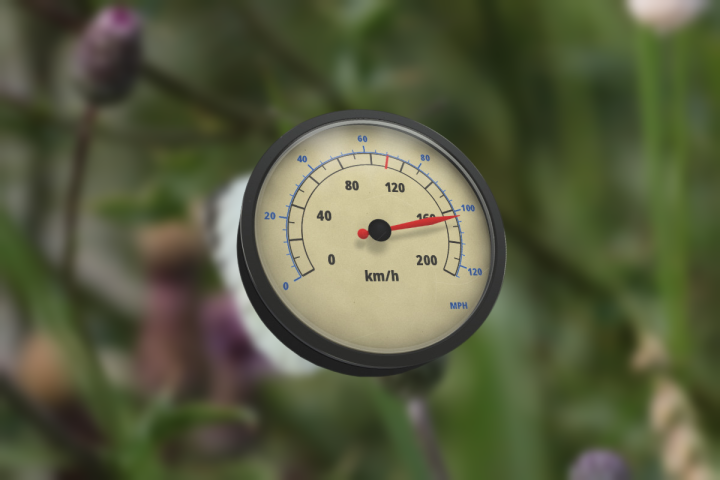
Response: 165 (km/h)
